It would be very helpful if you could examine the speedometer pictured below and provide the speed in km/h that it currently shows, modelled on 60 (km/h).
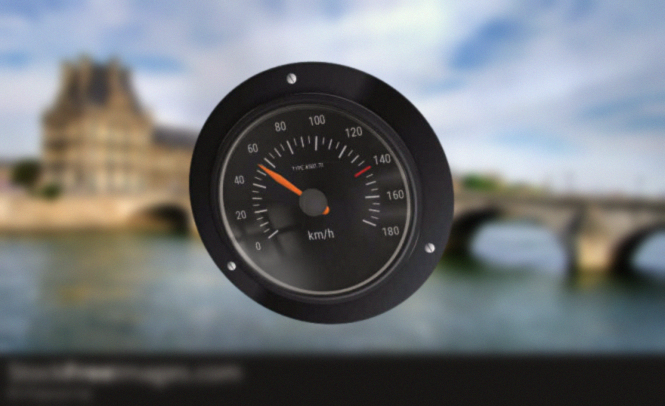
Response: 55 (km/h)
